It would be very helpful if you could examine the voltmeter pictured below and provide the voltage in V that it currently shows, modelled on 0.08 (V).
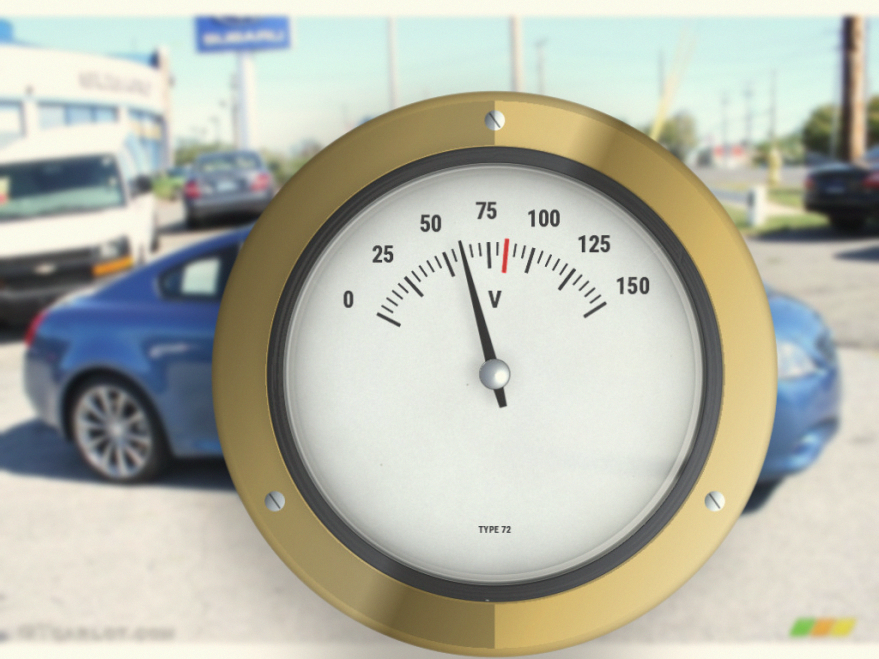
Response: 60 (V)
